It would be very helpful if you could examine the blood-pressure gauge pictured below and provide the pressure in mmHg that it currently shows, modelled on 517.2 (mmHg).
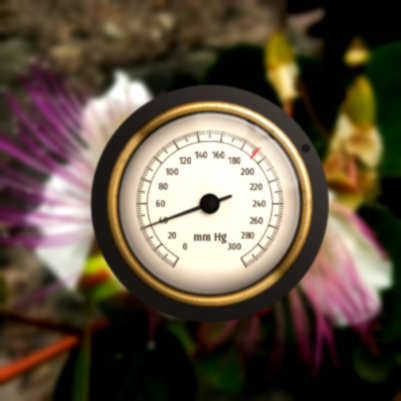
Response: 40 (mmHg)
